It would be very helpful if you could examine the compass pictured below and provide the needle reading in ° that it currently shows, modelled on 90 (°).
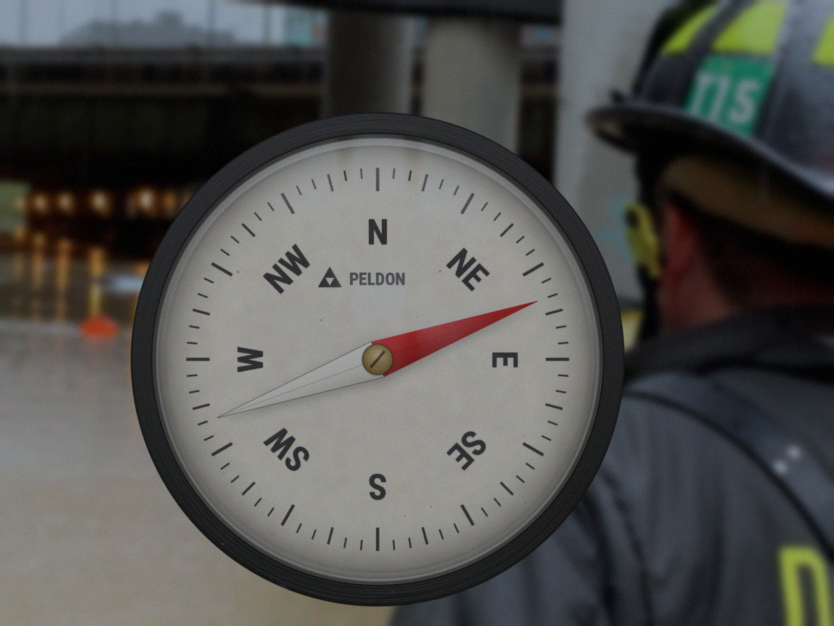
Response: 70 (°)
